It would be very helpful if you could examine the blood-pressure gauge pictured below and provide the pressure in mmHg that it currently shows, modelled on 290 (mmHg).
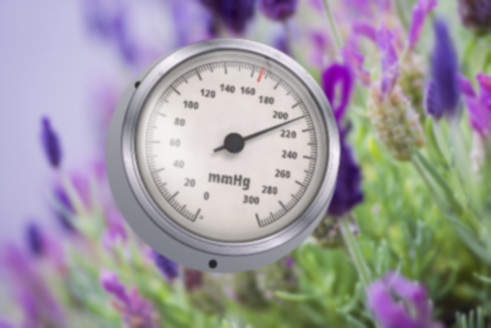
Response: 210 (mmHg)
